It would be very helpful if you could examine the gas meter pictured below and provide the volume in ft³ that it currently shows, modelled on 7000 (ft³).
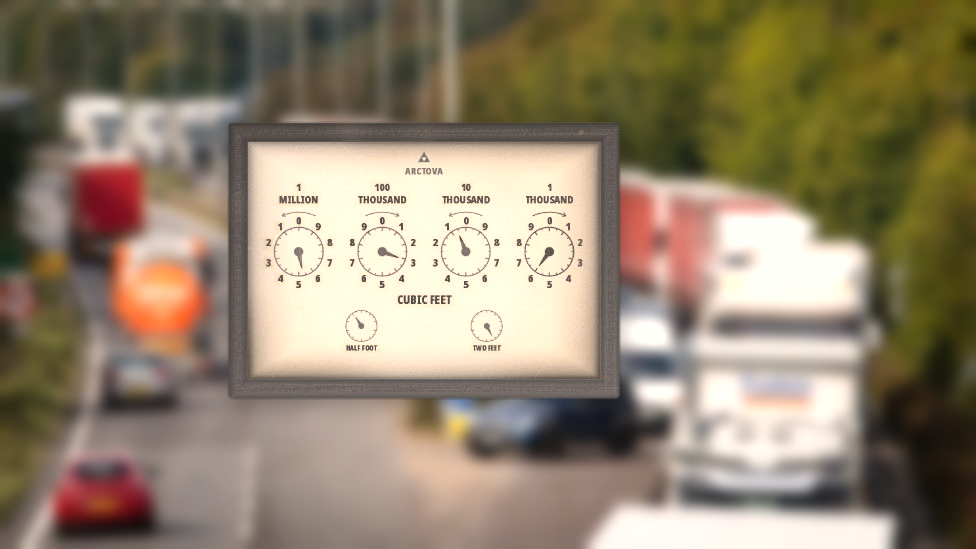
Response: 530600 (ft³)
